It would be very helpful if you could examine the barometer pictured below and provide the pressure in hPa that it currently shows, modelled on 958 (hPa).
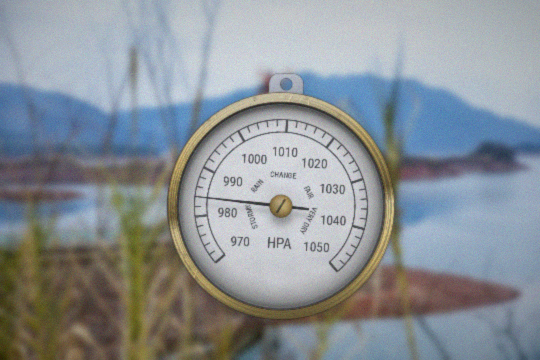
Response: 984 (hPa)
